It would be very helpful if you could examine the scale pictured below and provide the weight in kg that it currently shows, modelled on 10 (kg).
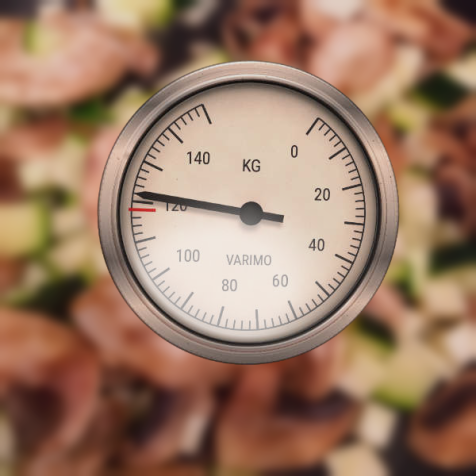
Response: 122 (kg)
